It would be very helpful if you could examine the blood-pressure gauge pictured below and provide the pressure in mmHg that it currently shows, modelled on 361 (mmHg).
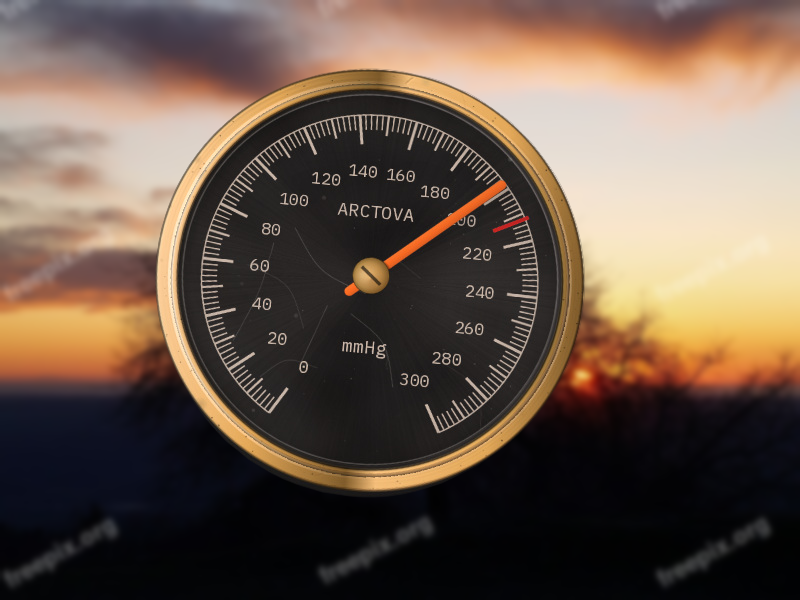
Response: 198 (mmHg)
